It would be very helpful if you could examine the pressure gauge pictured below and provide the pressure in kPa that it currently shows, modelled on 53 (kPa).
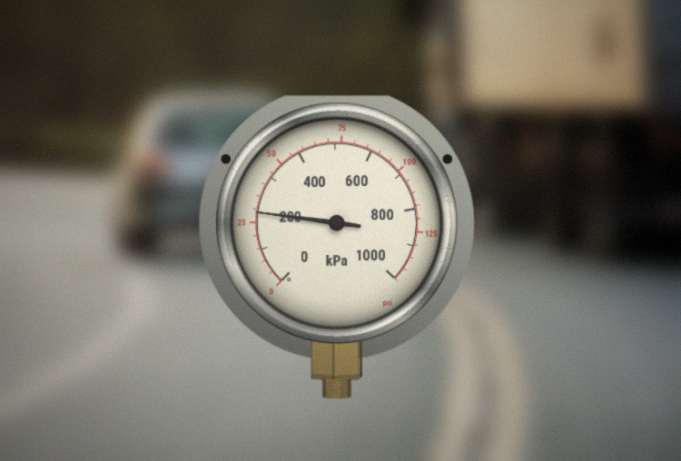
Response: 200 (kPa)
